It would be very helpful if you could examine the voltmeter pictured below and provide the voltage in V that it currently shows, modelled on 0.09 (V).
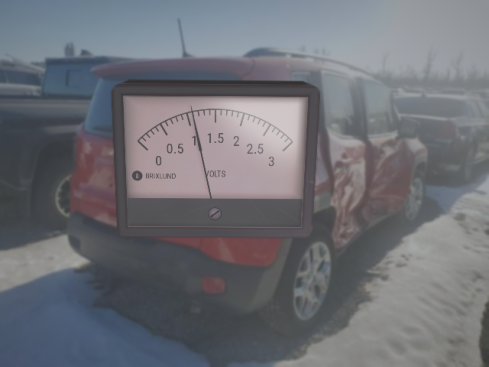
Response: 1.1 (V)
